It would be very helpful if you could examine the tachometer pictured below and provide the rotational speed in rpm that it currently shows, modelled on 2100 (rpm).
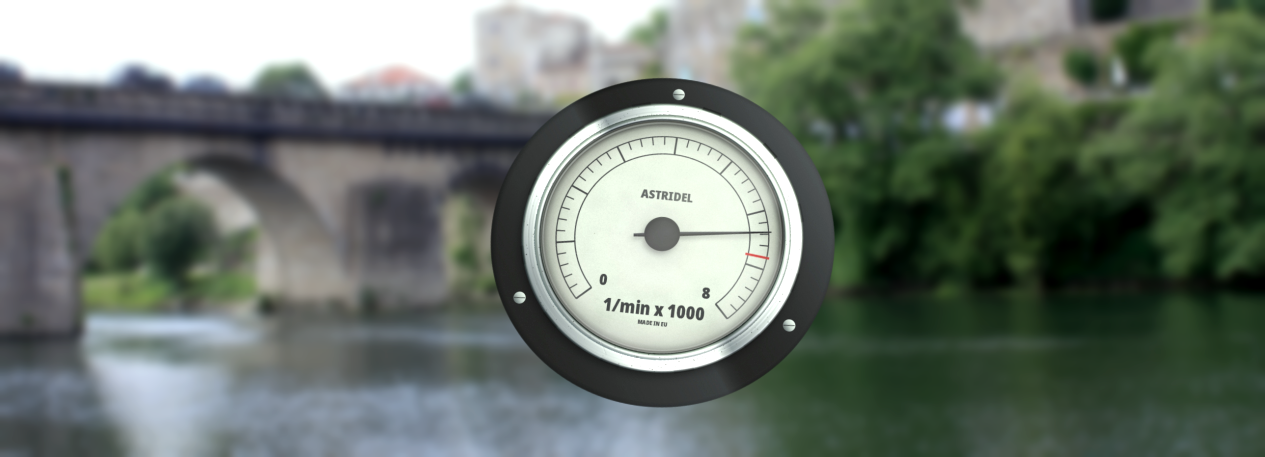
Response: 6400 (rpm)
